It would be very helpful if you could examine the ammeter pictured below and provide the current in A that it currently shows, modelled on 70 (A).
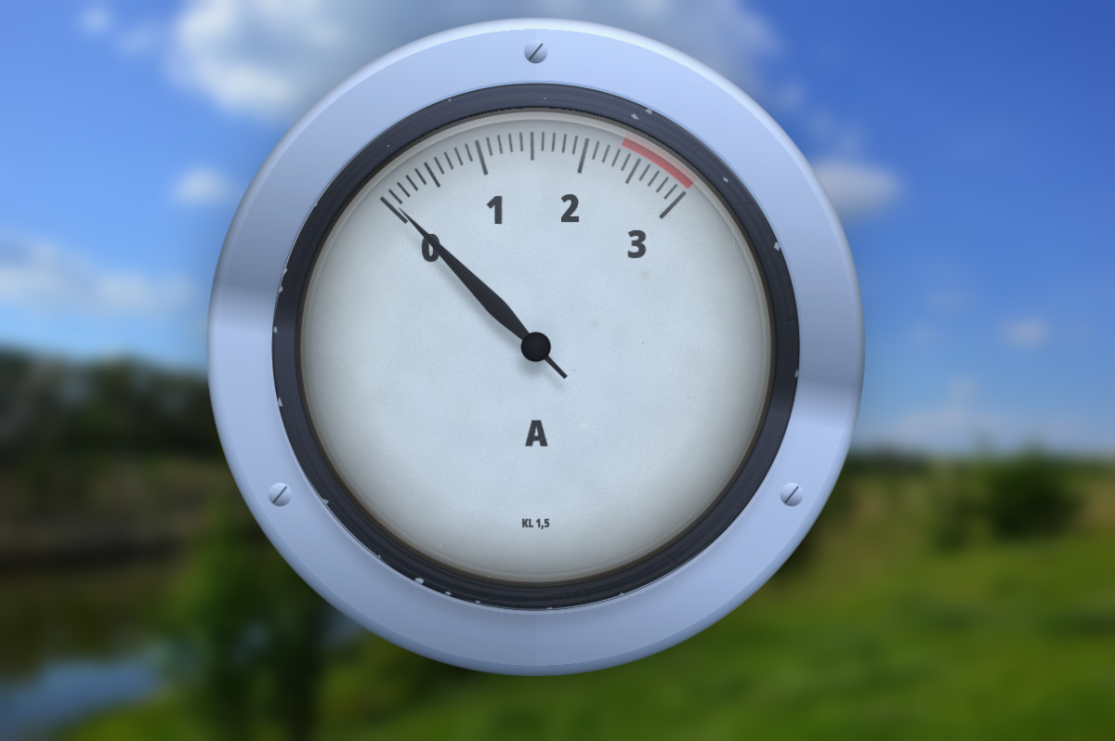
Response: 0.05 (A)
